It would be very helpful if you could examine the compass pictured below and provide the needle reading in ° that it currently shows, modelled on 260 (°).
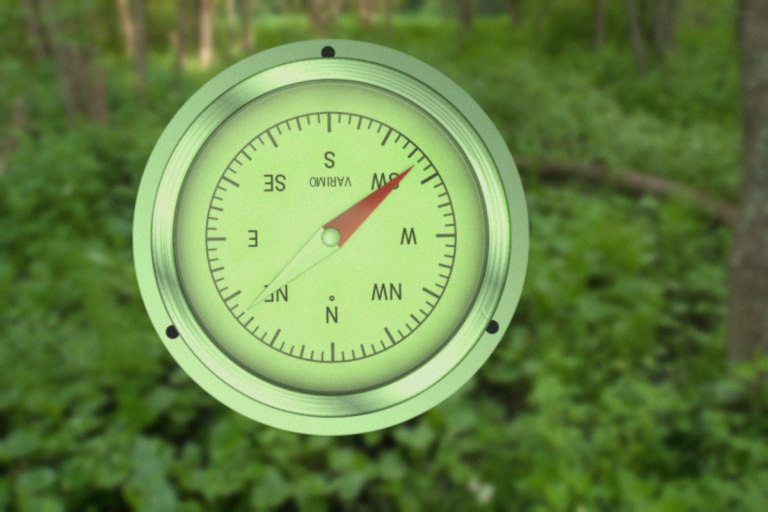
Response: 230 (°)
